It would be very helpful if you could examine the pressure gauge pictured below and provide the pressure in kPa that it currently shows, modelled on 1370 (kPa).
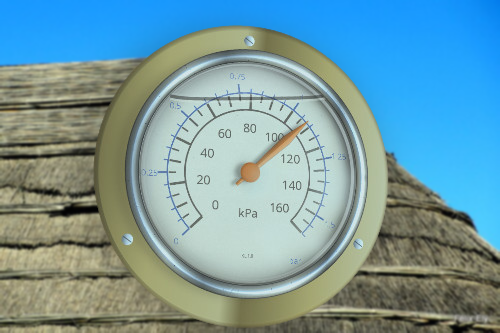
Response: 107.5 (kPa)
